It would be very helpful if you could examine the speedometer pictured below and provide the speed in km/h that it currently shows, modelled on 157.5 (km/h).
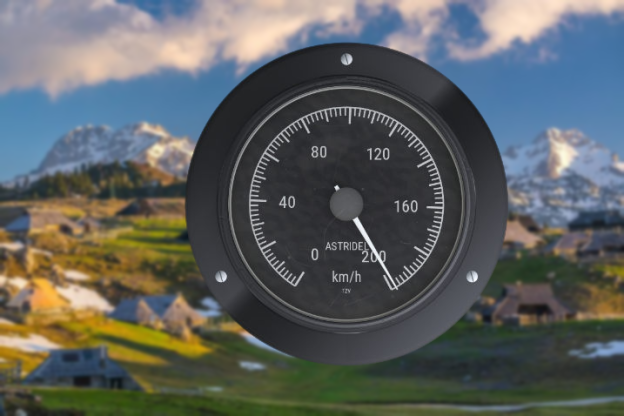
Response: 198 (km/h)
